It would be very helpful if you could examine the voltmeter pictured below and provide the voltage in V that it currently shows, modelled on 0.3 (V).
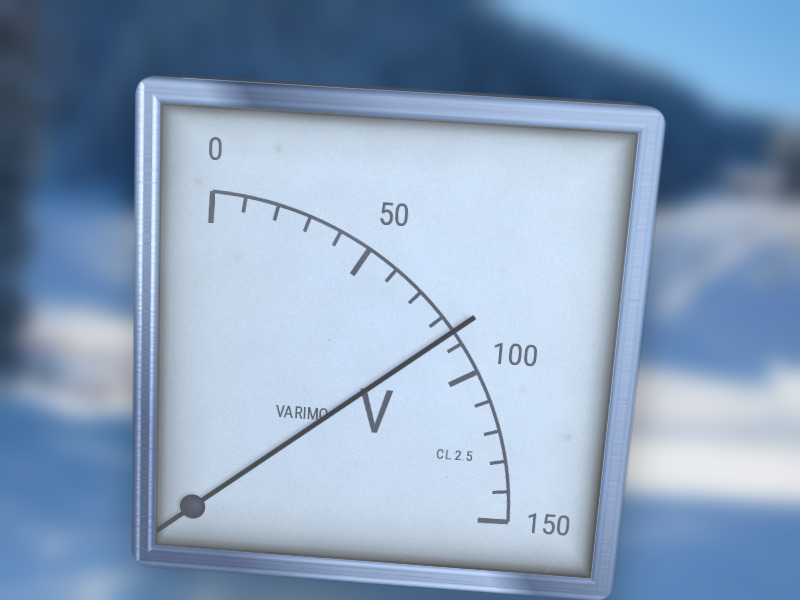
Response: 85 (V)
